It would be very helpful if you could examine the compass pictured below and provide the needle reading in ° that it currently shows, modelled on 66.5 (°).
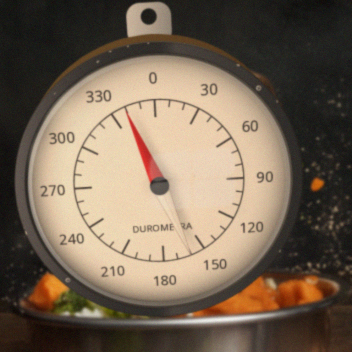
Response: 340 (°)
